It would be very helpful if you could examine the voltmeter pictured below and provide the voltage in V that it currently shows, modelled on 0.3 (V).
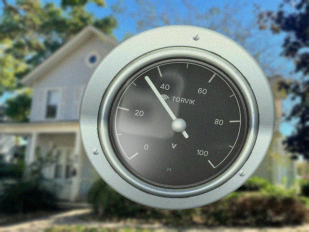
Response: 35 (V)
